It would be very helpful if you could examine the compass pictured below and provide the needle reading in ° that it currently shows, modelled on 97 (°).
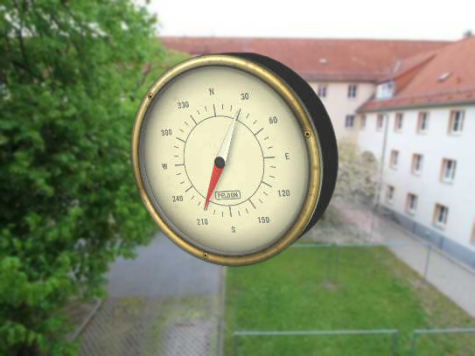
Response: 210 (°)
